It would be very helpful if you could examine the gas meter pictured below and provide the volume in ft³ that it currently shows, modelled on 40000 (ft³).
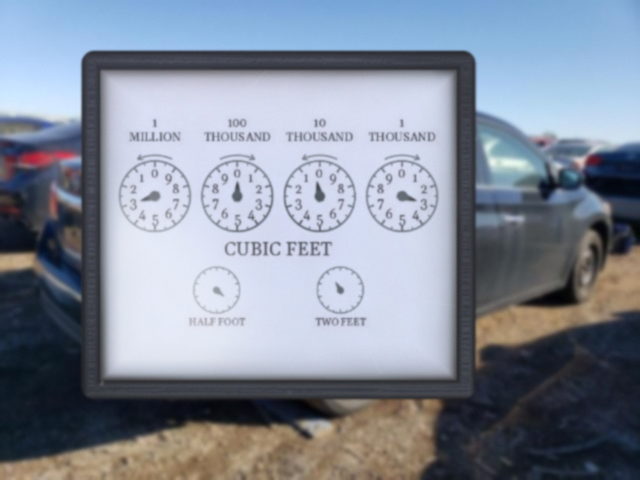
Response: 300300 (ft³)
